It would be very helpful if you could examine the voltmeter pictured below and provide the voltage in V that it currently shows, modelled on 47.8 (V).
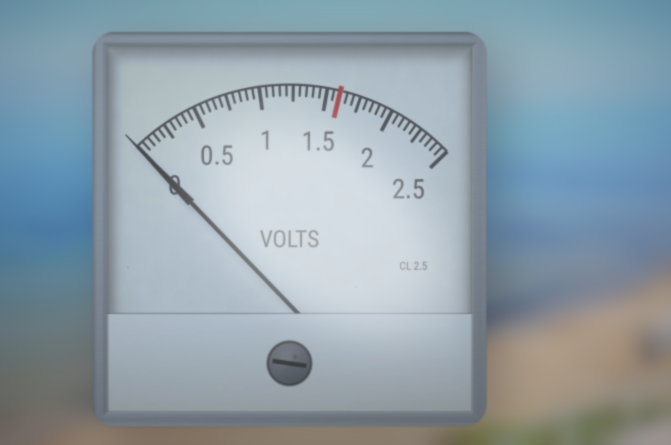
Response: 0 (V)
